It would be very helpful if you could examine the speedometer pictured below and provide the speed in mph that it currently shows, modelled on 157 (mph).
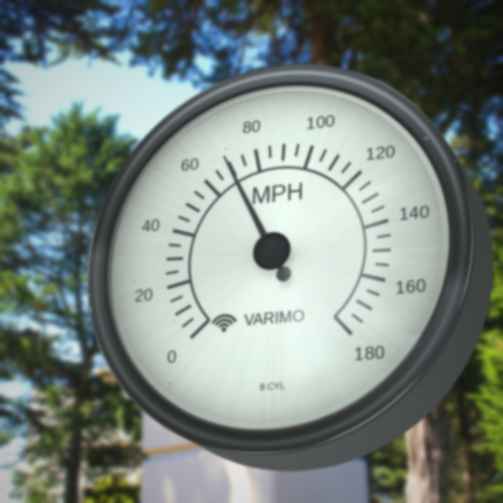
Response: 70 (mph)
